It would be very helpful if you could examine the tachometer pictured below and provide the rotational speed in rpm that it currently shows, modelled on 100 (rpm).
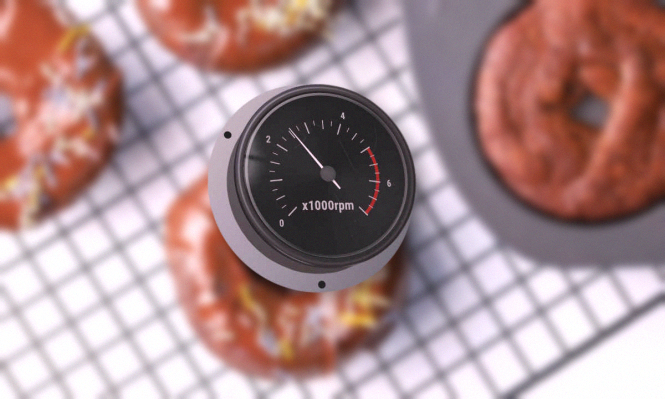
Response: 2500 (rpm)
